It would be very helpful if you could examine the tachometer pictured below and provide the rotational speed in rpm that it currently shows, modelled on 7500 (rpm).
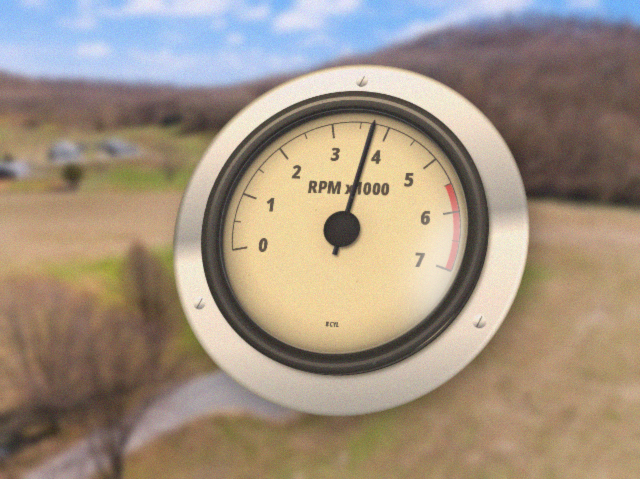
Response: 3750 (rpm)
